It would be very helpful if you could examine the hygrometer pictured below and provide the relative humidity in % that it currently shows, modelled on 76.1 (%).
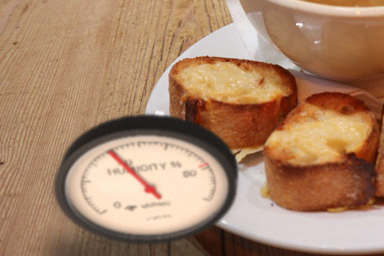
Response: 40 (%)
